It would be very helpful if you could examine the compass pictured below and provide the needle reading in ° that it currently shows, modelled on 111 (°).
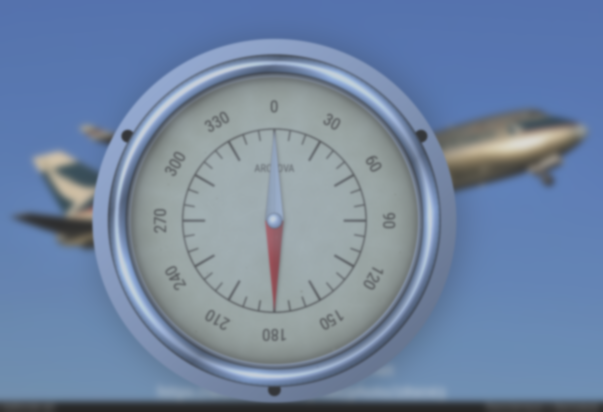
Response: 180 (°)
